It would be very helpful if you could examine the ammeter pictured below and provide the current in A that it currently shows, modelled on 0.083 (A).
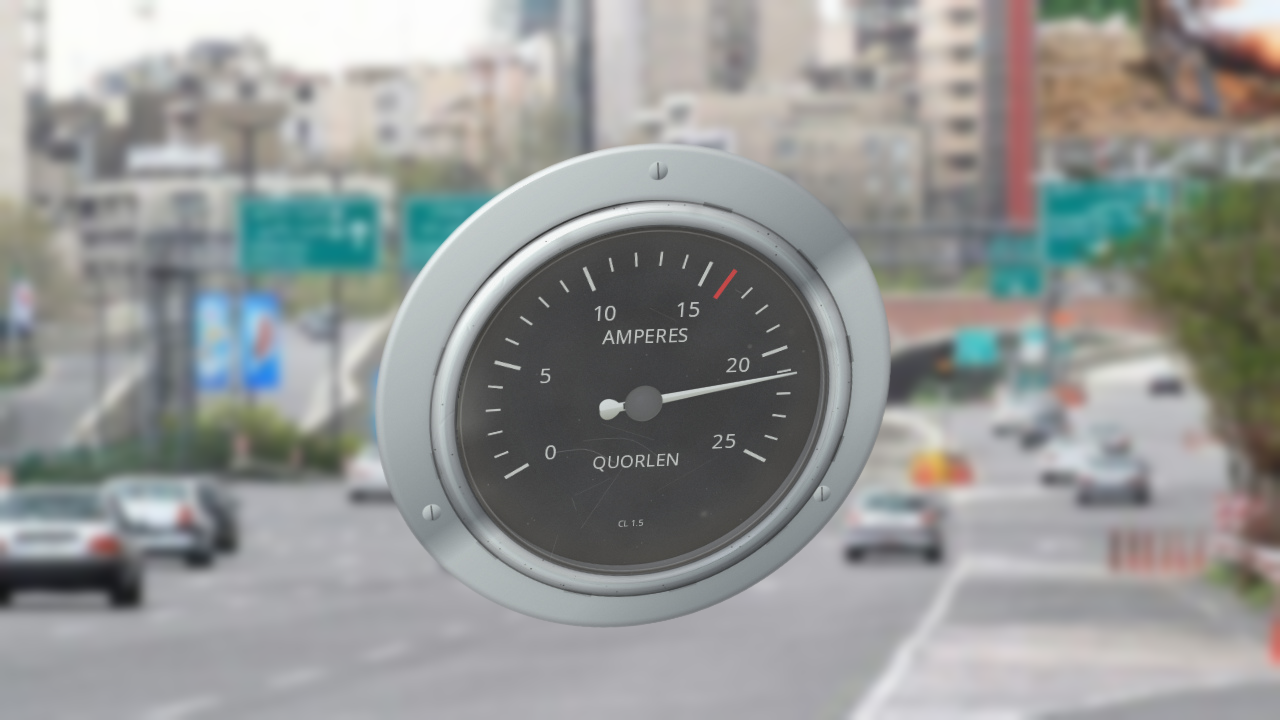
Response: 21 (A)
